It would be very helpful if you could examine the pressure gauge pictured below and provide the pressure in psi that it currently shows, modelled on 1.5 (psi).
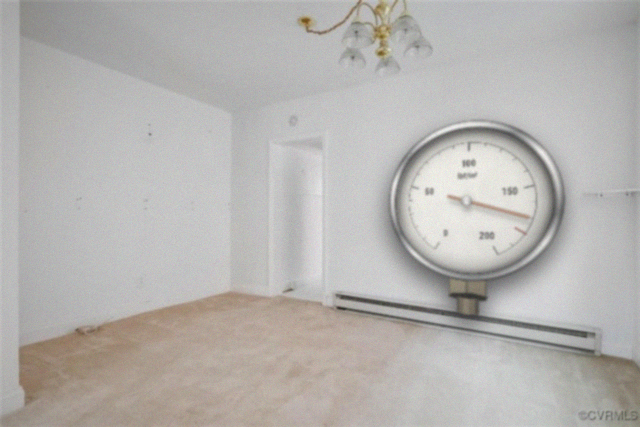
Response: 170 (psi)
